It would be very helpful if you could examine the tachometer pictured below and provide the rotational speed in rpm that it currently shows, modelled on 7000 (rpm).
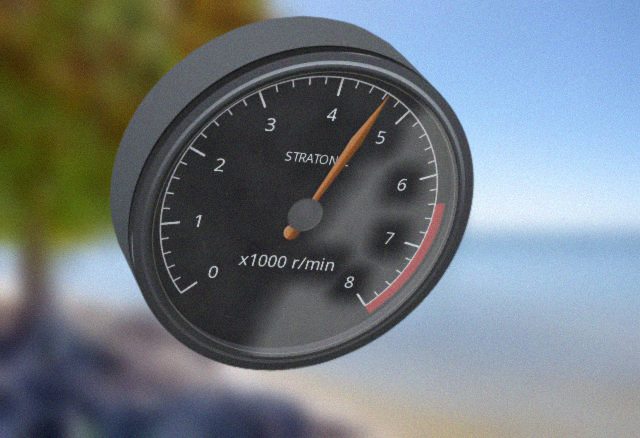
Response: 4600 (rpm)
